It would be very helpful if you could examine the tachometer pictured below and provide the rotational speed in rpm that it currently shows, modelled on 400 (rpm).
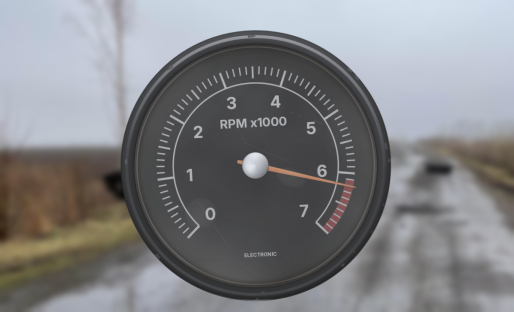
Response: 6200 (rpm)
